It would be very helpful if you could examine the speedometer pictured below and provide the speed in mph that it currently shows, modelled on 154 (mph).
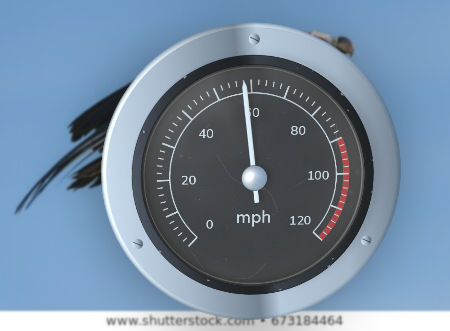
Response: 58 (mph)
